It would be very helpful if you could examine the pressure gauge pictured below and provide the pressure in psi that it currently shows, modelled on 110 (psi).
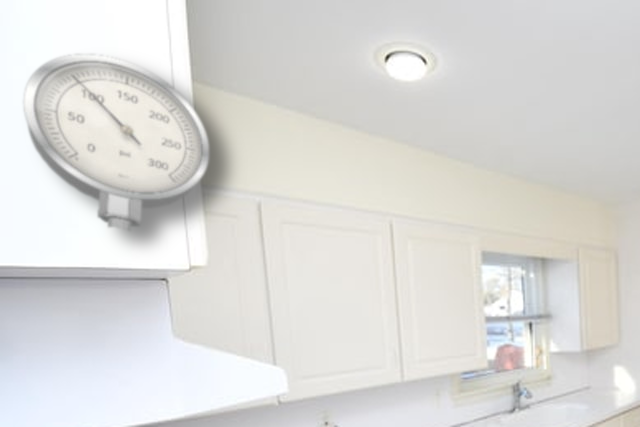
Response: 100 (psi)
